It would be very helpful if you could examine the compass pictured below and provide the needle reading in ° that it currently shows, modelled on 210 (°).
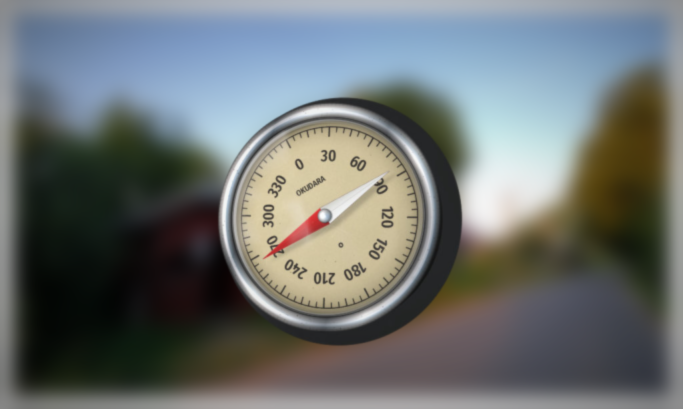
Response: 265 (°)
